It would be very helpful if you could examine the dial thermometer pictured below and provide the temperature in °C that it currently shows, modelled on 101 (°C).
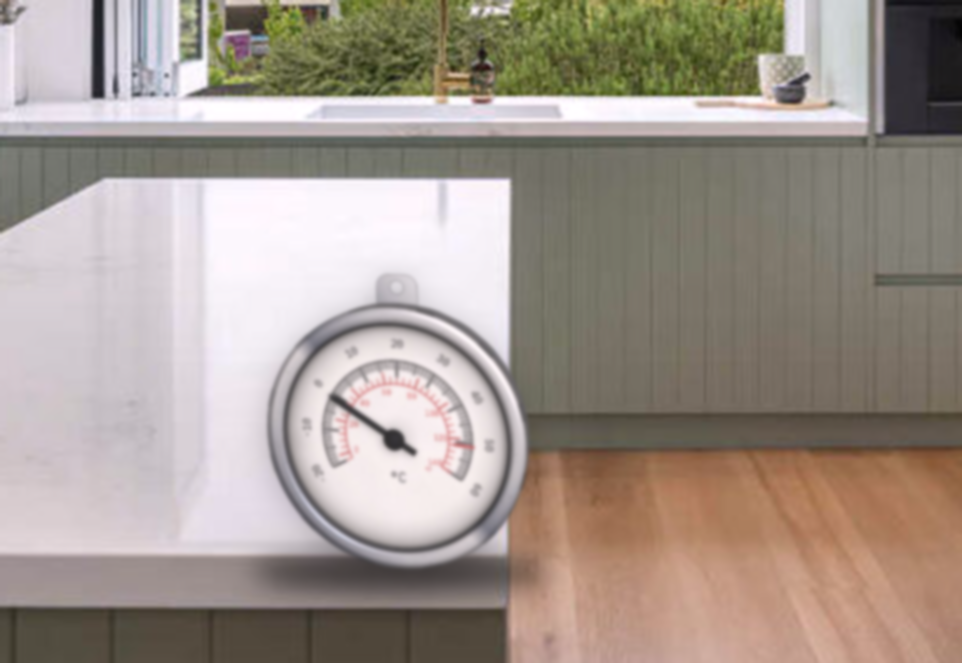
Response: 0 (°C)
